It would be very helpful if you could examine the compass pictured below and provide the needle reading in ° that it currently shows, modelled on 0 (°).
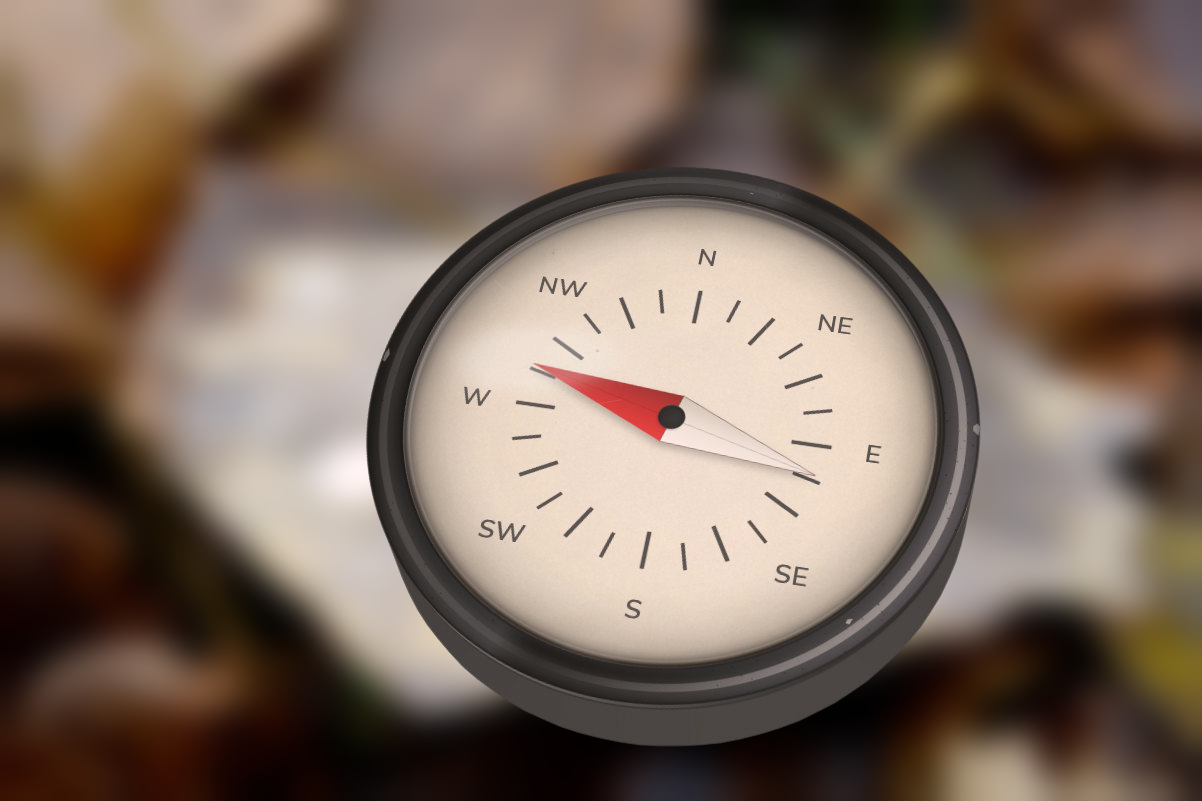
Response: 285 (°)
